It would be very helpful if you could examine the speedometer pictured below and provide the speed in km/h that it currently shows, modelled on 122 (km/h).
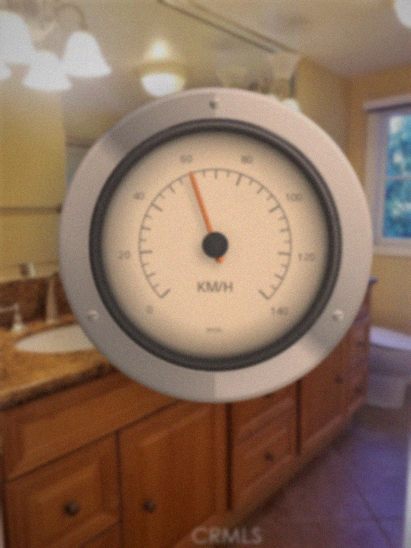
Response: 60 (km/h)
